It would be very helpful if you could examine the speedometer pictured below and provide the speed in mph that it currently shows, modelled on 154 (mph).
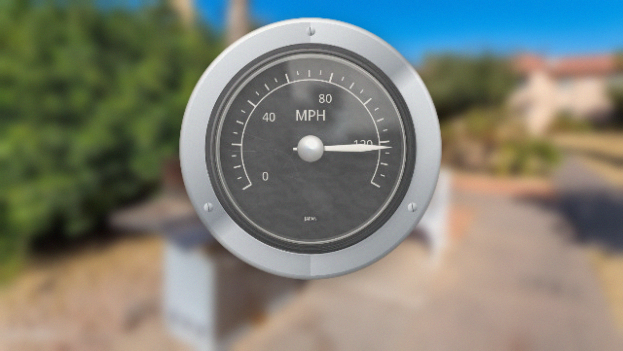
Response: 122.5 (mph)
